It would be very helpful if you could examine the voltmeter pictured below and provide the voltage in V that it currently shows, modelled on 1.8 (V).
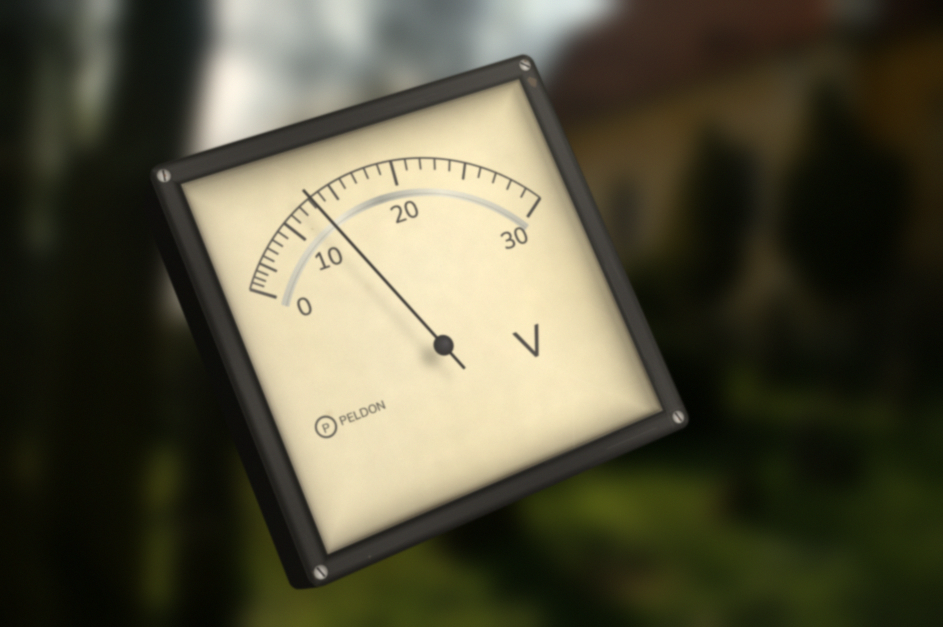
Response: 13 (V)
